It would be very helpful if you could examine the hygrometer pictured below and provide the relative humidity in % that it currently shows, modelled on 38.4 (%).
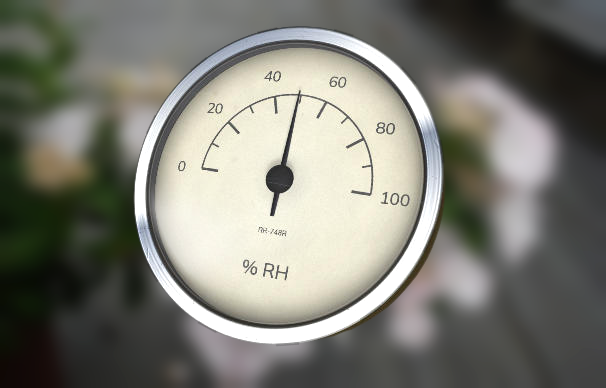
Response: 50 (%)
